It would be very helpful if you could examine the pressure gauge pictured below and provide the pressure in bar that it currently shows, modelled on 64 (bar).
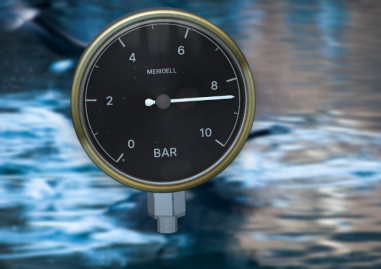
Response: 8.5 (bar)
